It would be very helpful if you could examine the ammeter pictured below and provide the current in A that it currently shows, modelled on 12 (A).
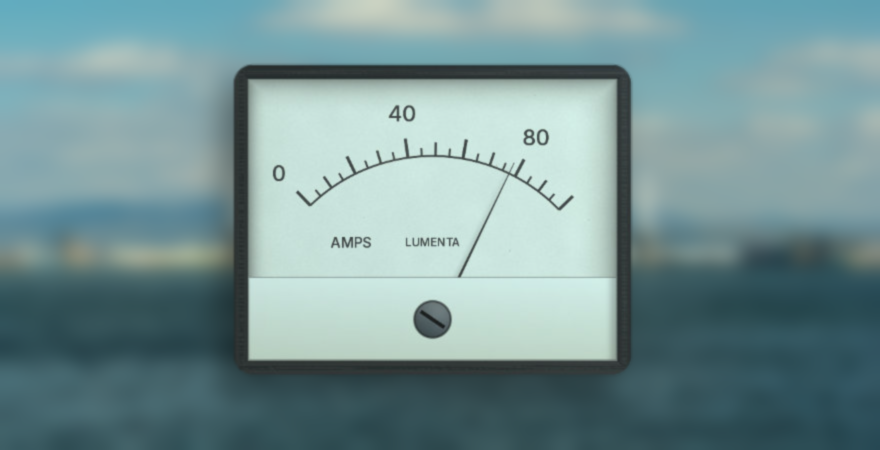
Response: 77.5 (A)
